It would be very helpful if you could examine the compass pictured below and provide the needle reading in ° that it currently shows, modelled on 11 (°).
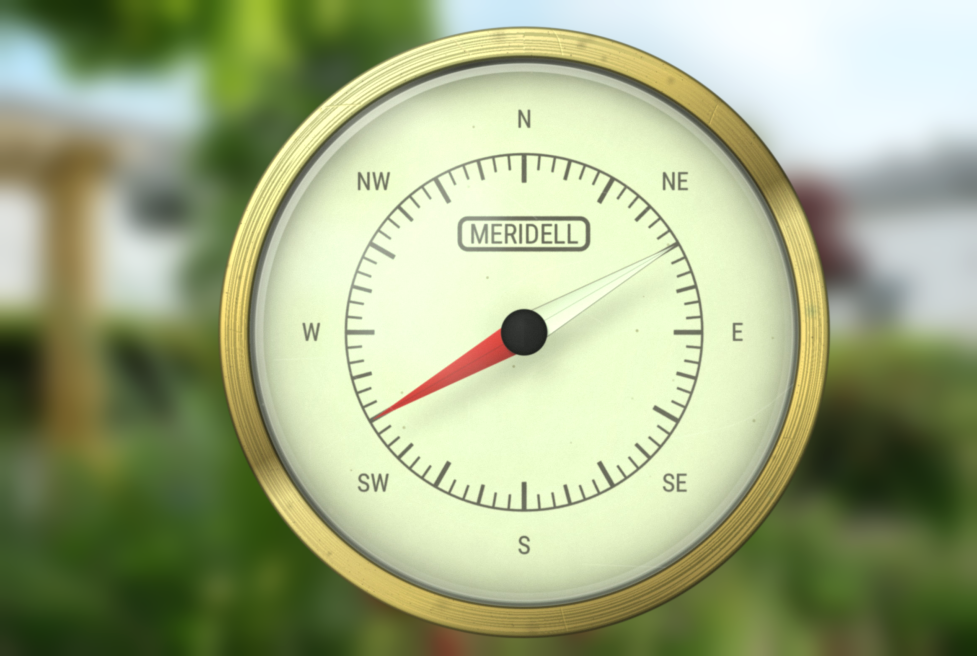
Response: 240 (°)
